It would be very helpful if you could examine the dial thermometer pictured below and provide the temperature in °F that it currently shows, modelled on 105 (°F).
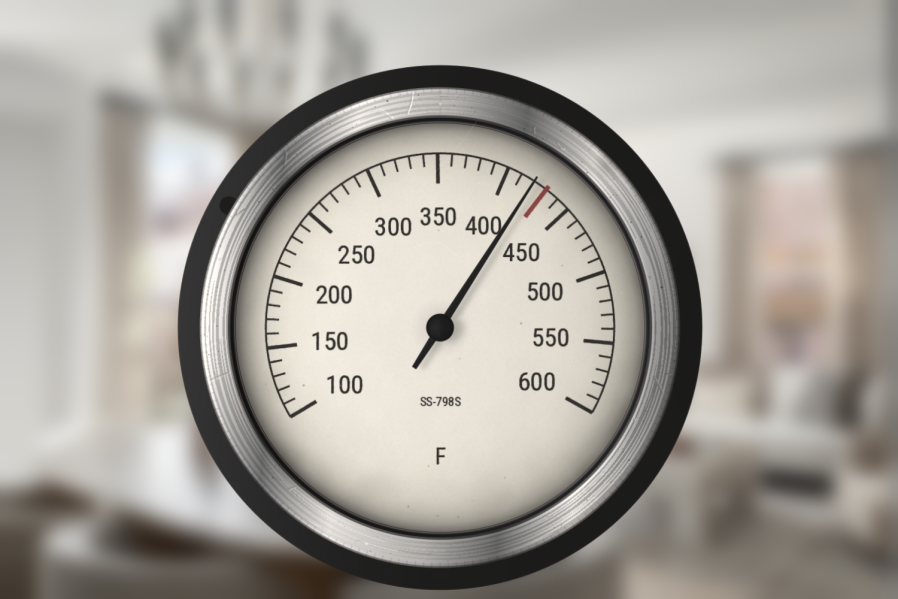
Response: 420 (°F)
